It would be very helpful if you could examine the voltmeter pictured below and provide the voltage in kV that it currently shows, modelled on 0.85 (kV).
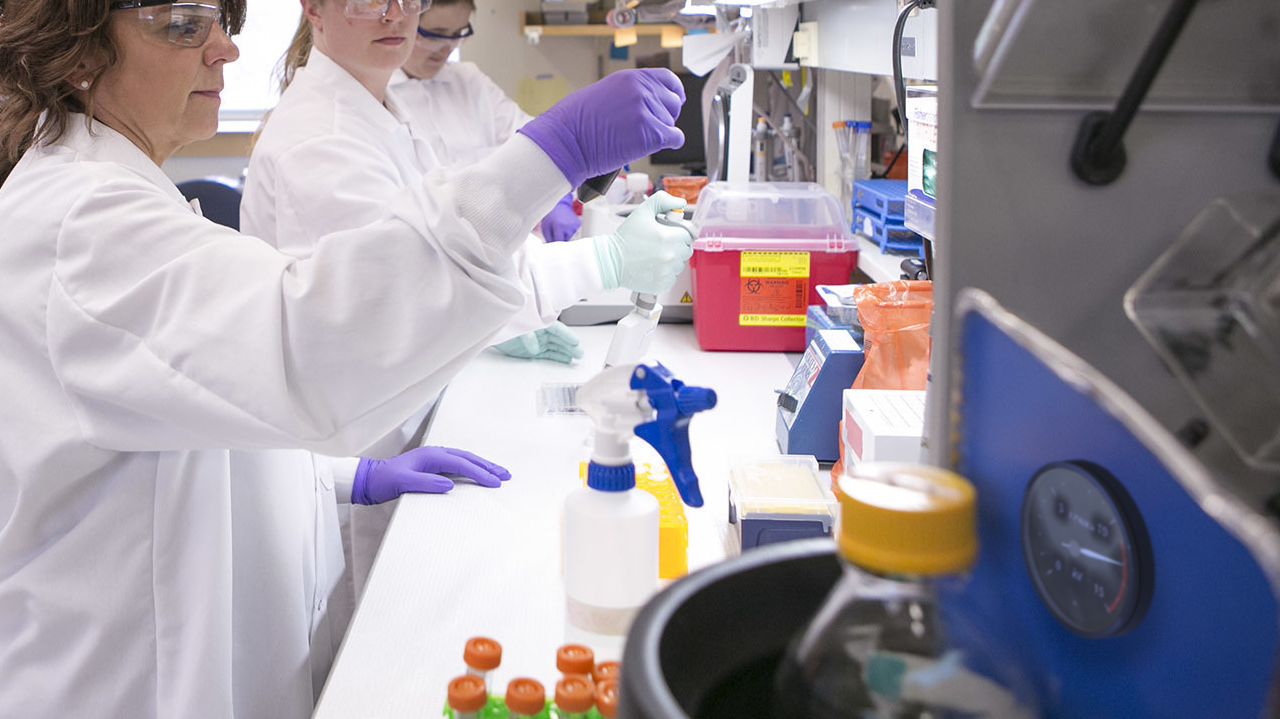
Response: 12 (kV)
